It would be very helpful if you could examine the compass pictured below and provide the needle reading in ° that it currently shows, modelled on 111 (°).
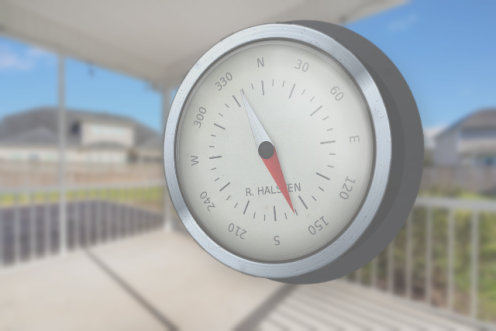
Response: 160 (°)
